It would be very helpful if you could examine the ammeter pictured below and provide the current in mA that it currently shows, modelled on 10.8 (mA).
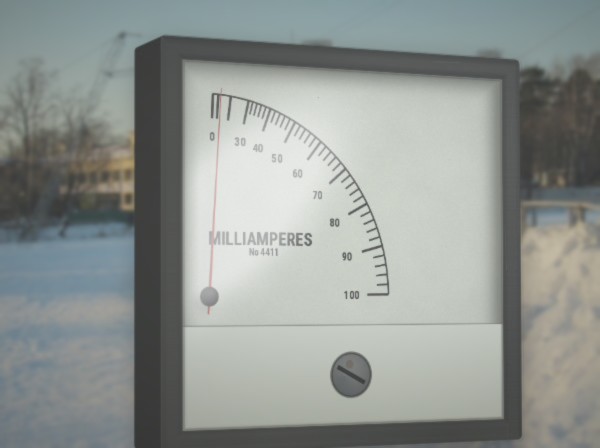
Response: 10 (mA)
